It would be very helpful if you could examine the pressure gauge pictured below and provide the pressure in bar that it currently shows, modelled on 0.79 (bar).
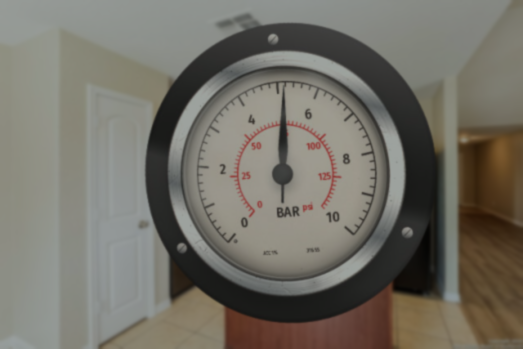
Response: 5.2 (bar)
